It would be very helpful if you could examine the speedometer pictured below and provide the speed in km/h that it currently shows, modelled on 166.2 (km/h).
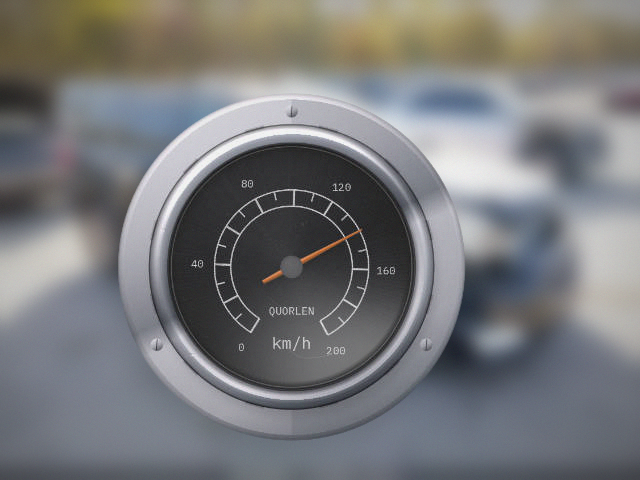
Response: 140 (km/h)
